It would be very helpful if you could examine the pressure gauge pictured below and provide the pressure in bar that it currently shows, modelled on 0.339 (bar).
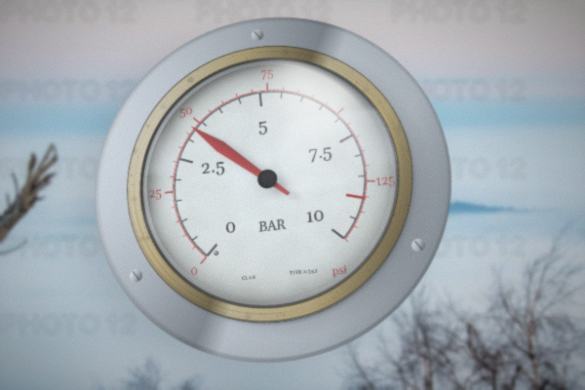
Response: 3.25 (bar)
